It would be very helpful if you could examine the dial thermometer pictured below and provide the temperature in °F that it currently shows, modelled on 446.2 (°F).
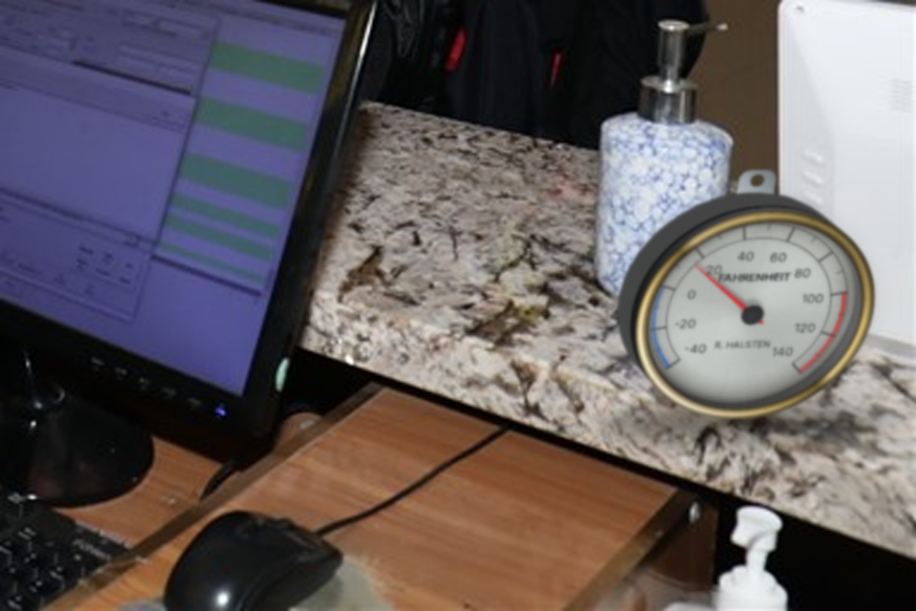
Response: 15 (°F)
